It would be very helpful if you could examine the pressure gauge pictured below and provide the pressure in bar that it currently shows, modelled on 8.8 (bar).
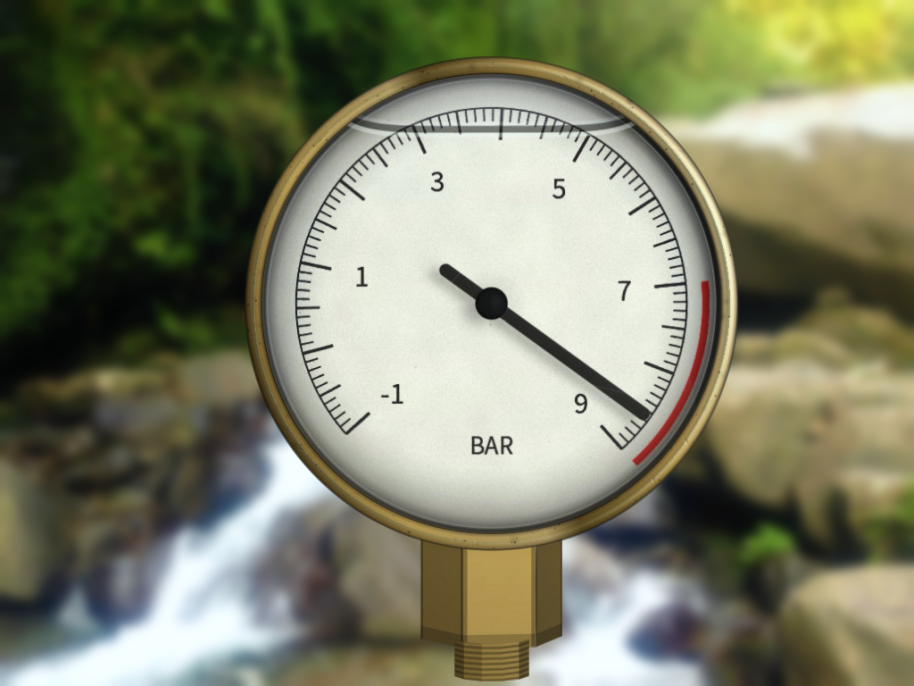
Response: 8.55 (bar)
